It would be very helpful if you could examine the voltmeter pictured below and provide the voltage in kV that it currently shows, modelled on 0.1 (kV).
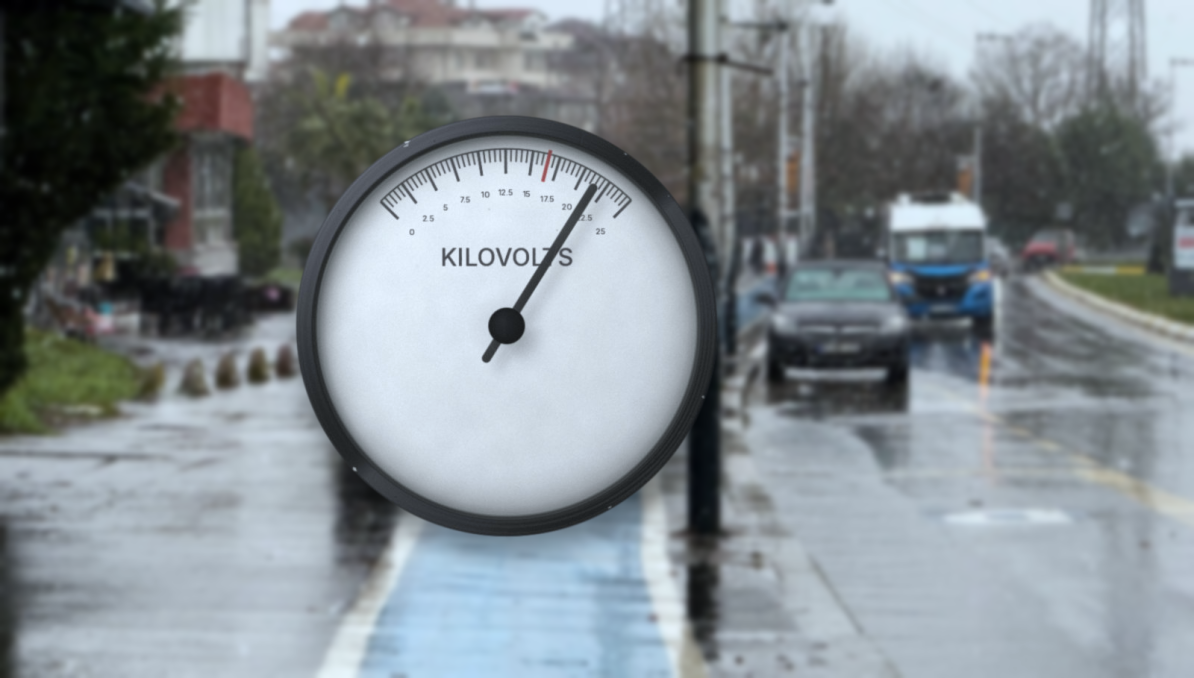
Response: 21.5 (kV)
